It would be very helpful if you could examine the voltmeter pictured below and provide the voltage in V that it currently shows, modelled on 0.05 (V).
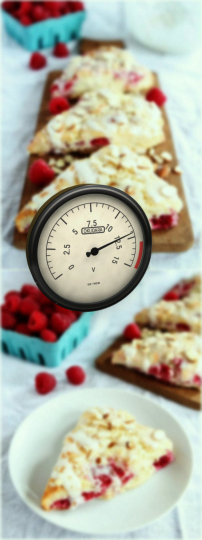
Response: 12 (V)
